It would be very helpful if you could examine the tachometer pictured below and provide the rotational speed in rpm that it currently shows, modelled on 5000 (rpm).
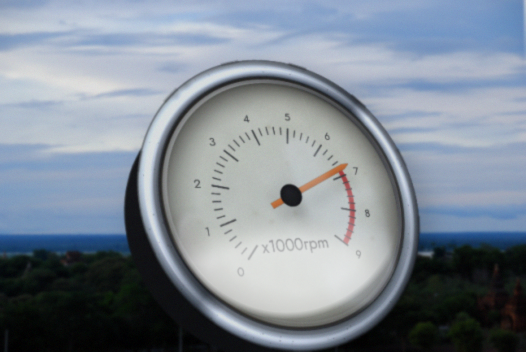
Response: 6800 (rpm)
